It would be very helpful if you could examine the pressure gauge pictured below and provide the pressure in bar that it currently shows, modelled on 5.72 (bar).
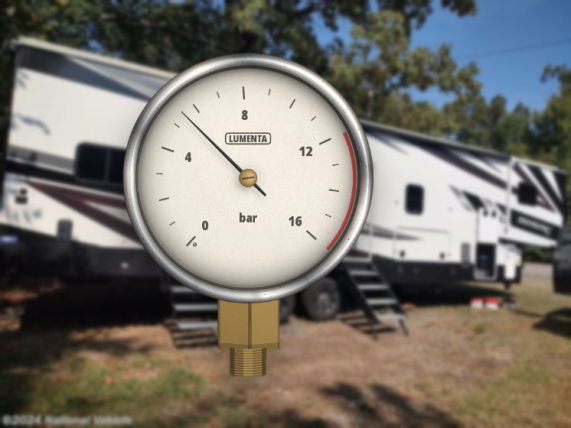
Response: 5.5 (bar)
